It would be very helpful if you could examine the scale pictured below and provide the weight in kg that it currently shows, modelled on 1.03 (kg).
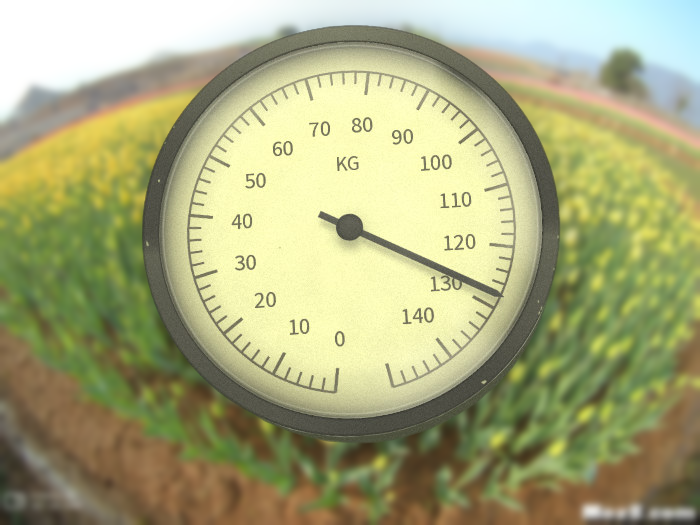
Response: 128 (kg)
